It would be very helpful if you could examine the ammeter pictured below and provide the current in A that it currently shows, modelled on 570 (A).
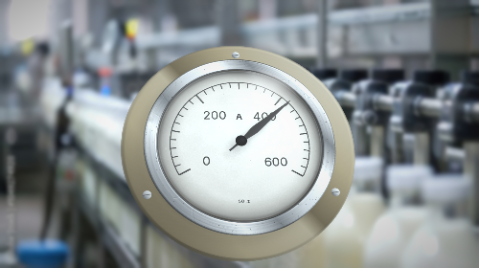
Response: 420 (A)
